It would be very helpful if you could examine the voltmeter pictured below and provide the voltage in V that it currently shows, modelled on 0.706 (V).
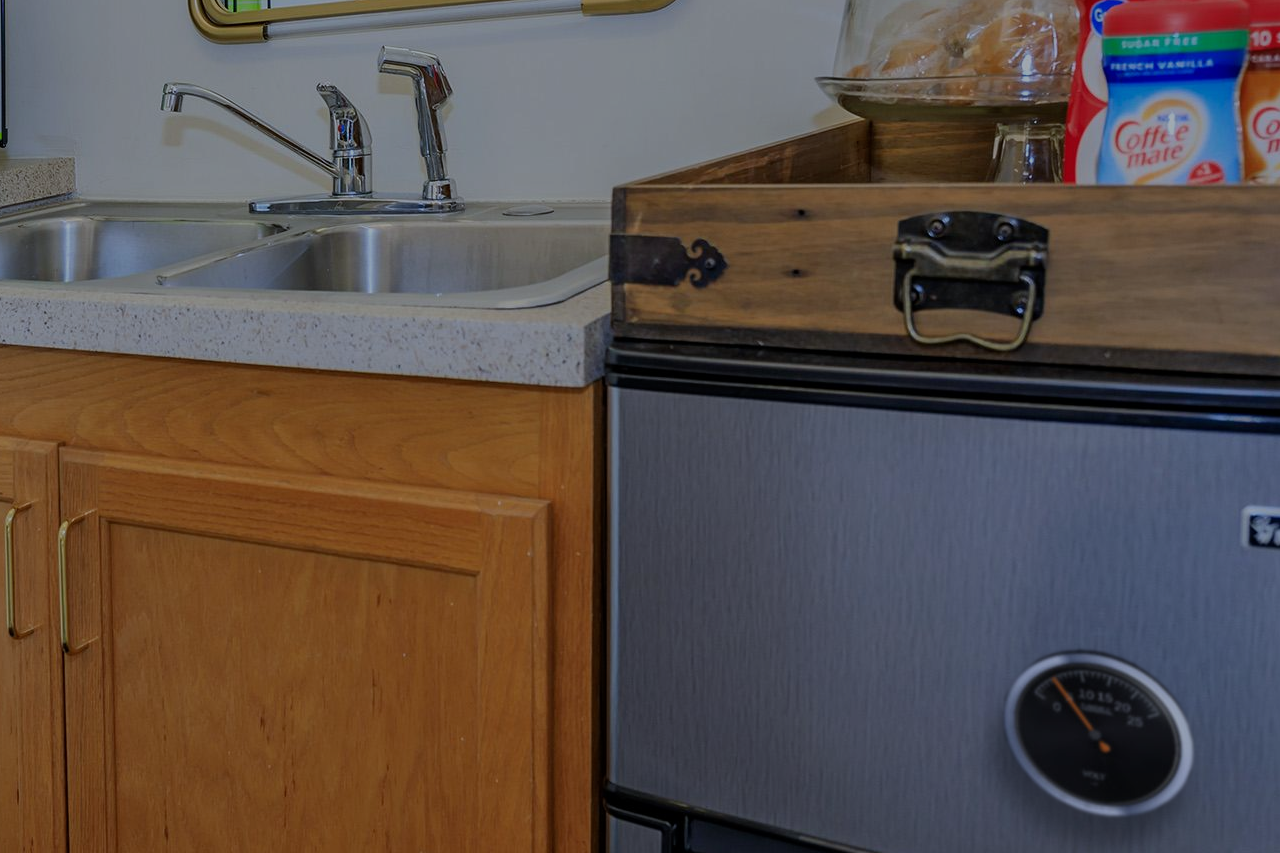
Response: 5 (V)
